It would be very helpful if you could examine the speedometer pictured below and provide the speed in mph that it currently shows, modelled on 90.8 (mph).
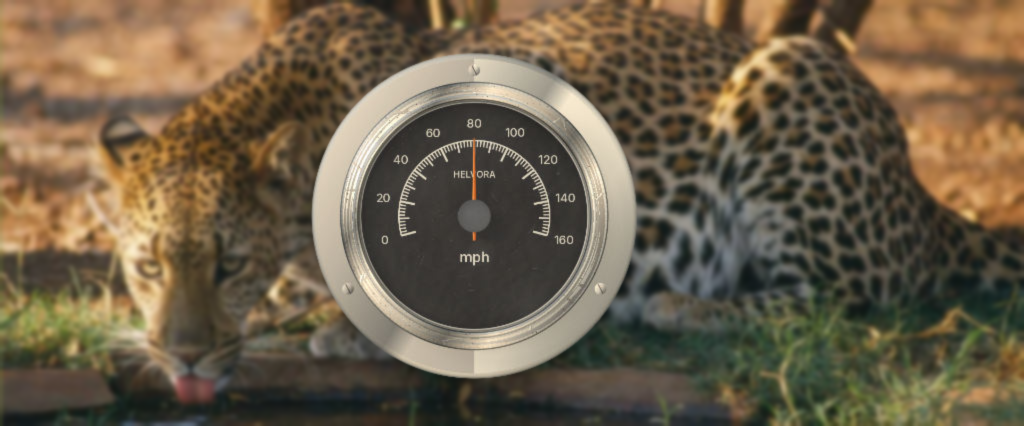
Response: 80 (mph)
